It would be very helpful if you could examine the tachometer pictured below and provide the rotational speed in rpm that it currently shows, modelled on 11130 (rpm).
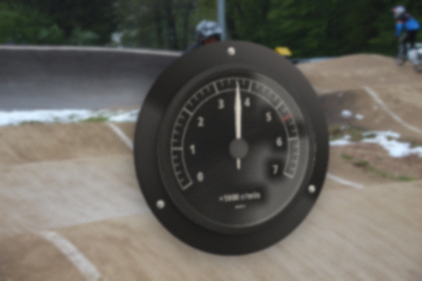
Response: 3600 (rpm)
